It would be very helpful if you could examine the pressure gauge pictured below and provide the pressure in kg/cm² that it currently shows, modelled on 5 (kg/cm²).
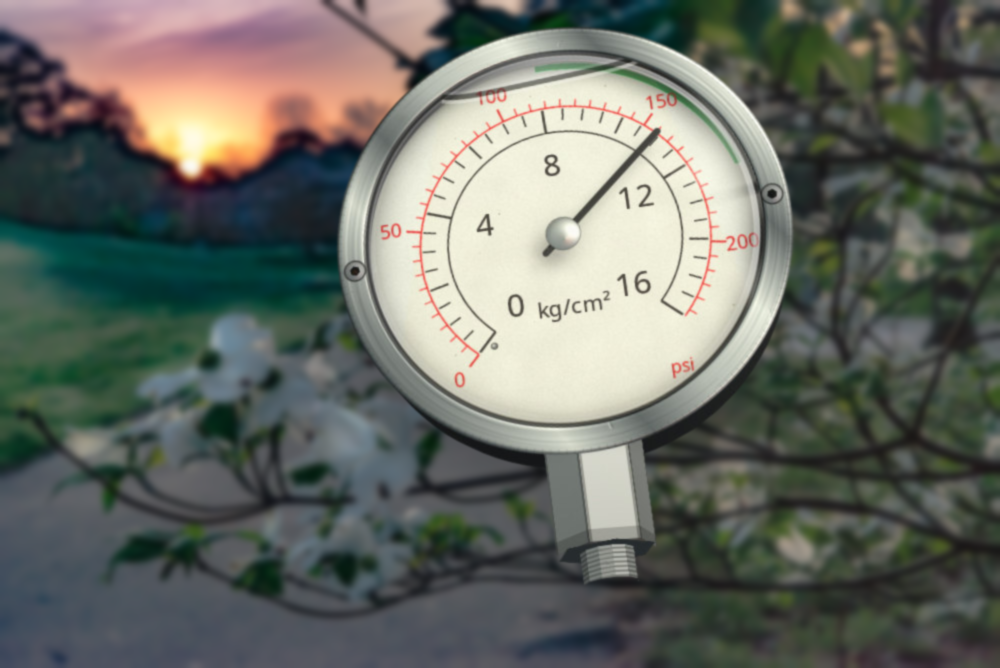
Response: 11 (kg/cm²)
